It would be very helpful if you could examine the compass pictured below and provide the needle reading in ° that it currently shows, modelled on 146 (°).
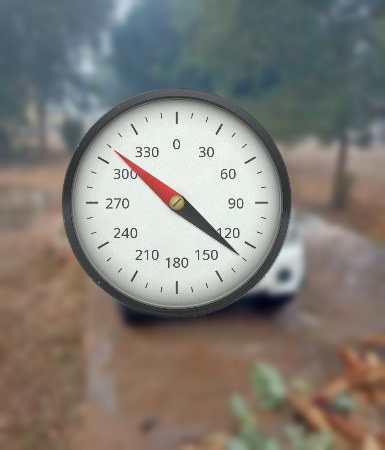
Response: 310 (°)
